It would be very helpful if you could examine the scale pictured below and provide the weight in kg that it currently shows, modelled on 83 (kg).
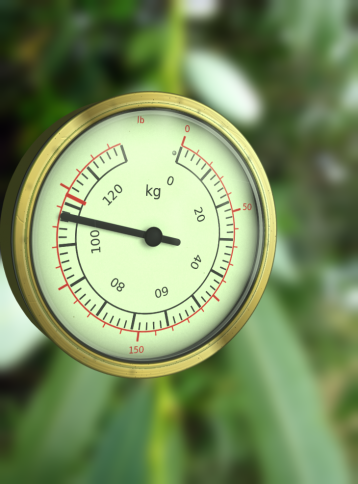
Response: 107 (kg)
